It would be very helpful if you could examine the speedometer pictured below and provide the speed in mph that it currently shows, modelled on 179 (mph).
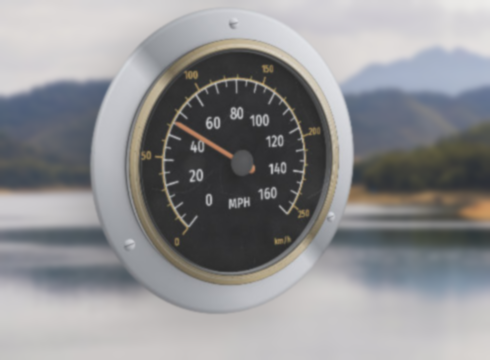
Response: 45 (mph)
